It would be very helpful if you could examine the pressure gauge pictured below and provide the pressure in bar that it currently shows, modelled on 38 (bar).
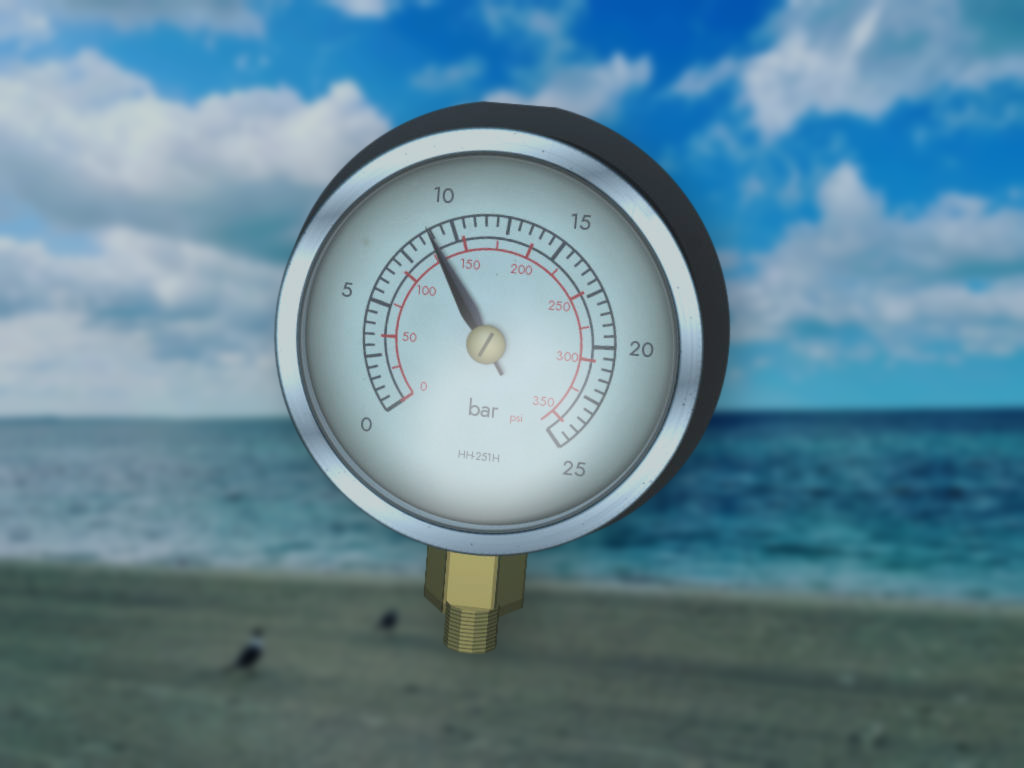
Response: 9 (bar)
